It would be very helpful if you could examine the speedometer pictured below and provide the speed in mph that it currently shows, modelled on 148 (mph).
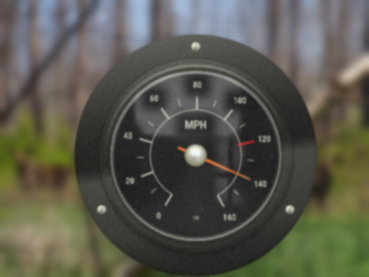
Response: 140 (mph)
